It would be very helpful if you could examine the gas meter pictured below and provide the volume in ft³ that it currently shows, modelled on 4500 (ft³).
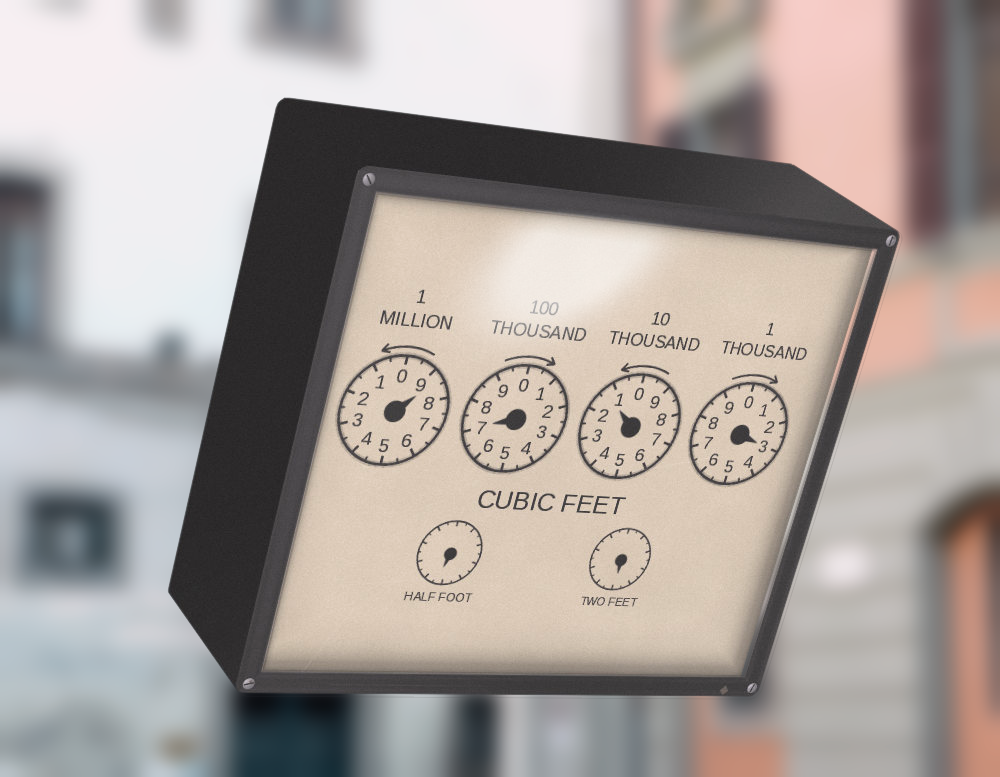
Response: 871300 (ft³)
